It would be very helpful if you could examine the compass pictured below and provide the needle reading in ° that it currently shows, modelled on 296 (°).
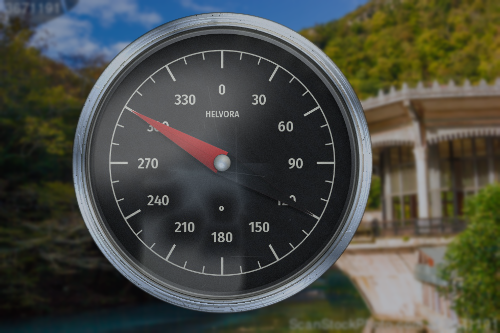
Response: 300 (°)
